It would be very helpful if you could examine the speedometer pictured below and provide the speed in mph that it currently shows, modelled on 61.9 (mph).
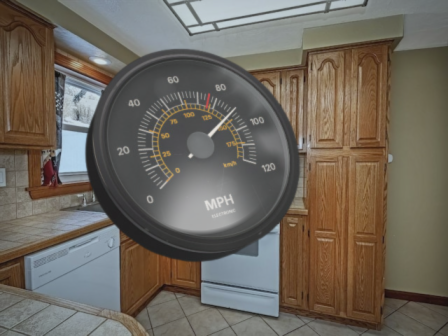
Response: 90 (mph)
